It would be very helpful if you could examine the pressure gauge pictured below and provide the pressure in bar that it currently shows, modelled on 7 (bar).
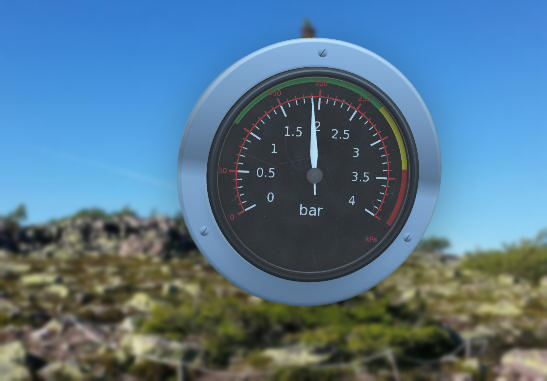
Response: 1.9 (bar)
